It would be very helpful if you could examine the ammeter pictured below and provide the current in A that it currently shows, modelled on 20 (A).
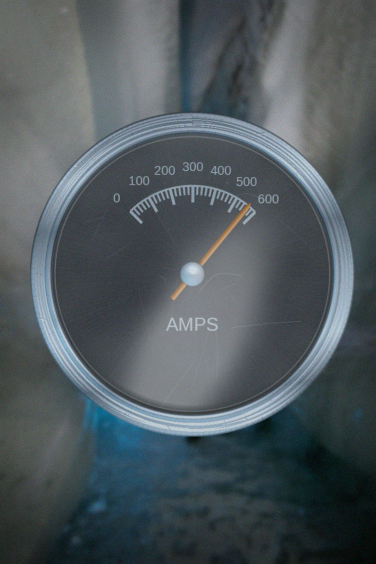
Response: 560 (A)
